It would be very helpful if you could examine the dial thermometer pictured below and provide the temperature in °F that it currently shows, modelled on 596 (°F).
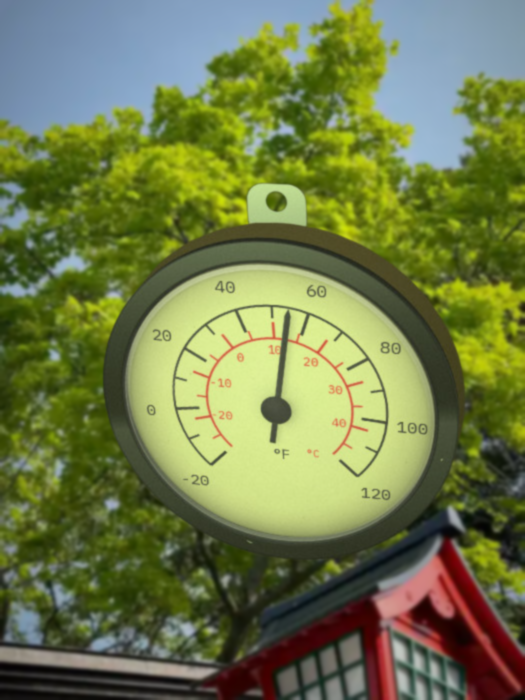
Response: 55 (°F)
